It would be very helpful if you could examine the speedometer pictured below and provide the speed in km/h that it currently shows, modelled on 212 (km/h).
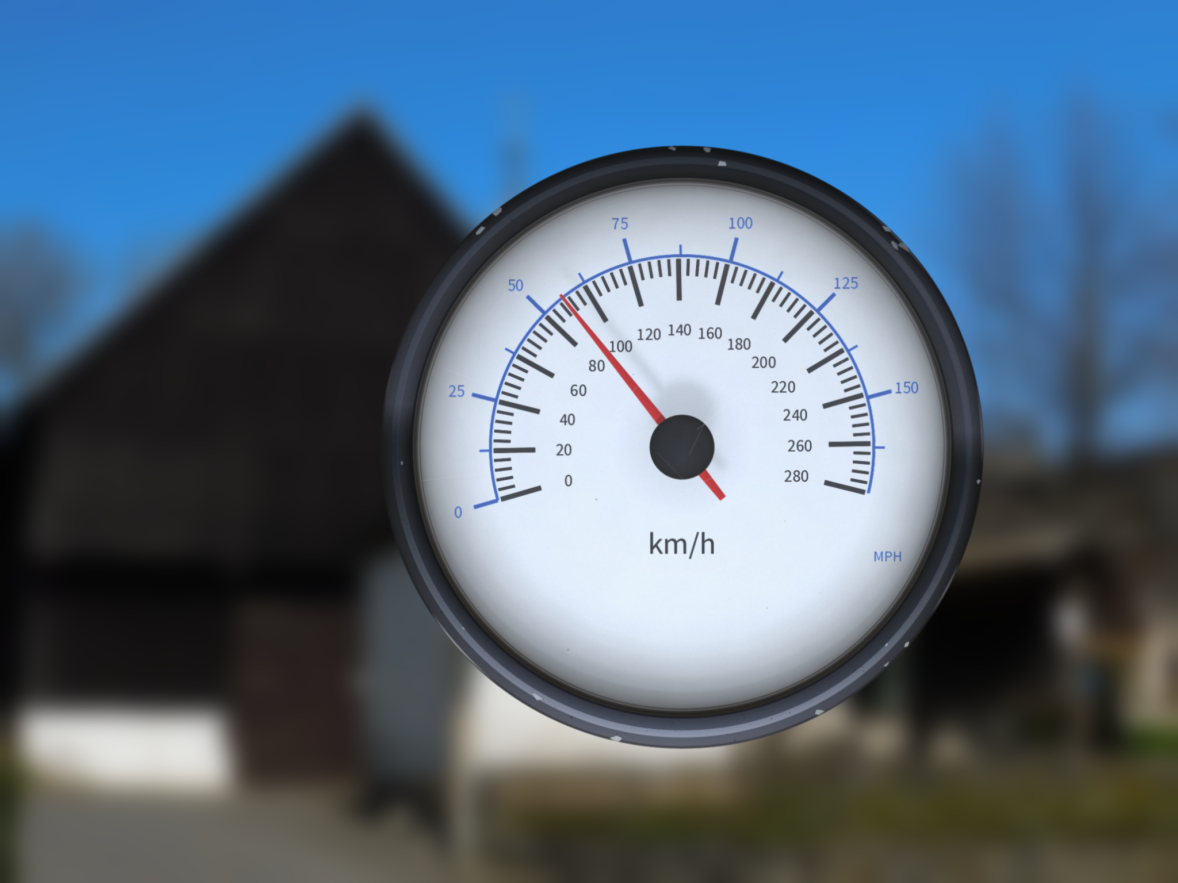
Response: 90 (km/h)
